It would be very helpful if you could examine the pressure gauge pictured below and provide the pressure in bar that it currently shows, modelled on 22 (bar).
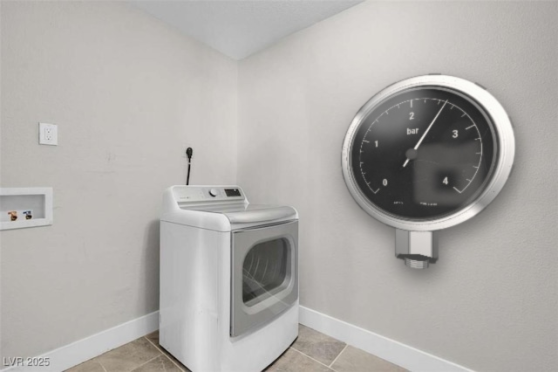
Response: 2.5 (bar)
